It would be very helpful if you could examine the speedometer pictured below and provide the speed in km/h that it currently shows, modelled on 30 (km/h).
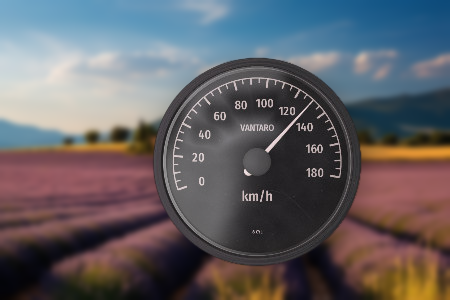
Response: 130 (km/h)
